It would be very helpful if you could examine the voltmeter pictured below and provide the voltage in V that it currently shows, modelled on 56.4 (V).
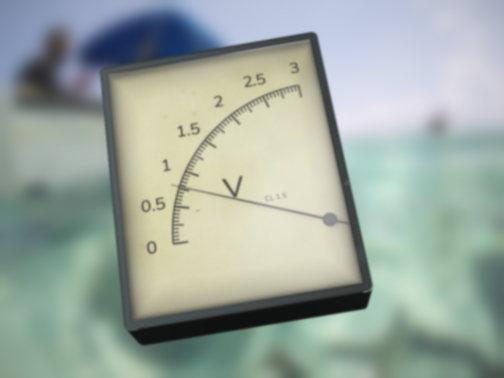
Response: 0.75 (V)
